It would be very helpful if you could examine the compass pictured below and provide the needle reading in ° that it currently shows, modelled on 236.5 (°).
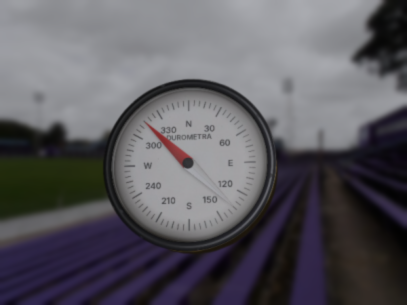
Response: 315 (°)
